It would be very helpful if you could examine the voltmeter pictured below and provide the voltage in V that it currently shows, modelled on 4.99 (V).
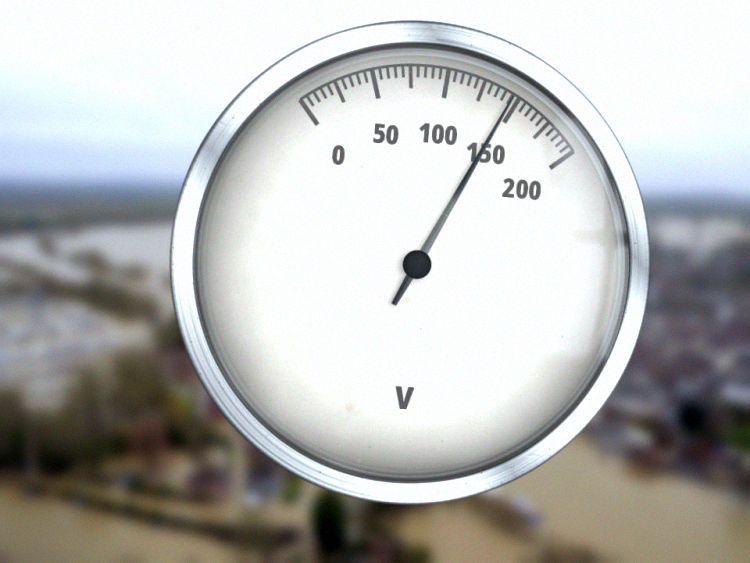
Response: 145 (V)
